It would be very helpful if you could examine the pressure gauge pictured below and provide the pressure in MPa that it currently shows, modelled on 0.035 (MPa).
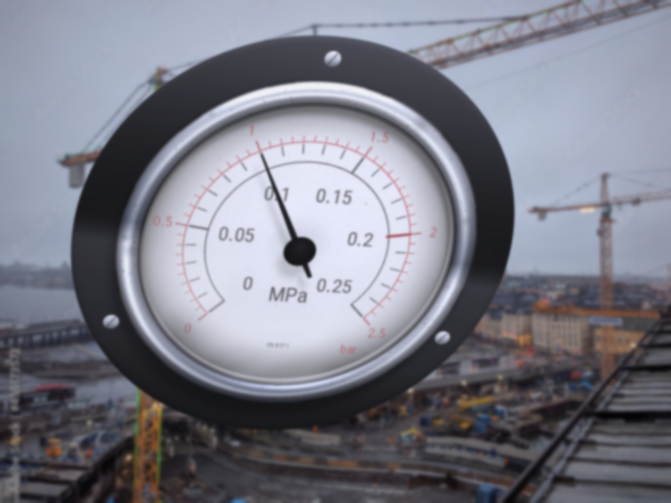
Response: 0.1 (MPa)
